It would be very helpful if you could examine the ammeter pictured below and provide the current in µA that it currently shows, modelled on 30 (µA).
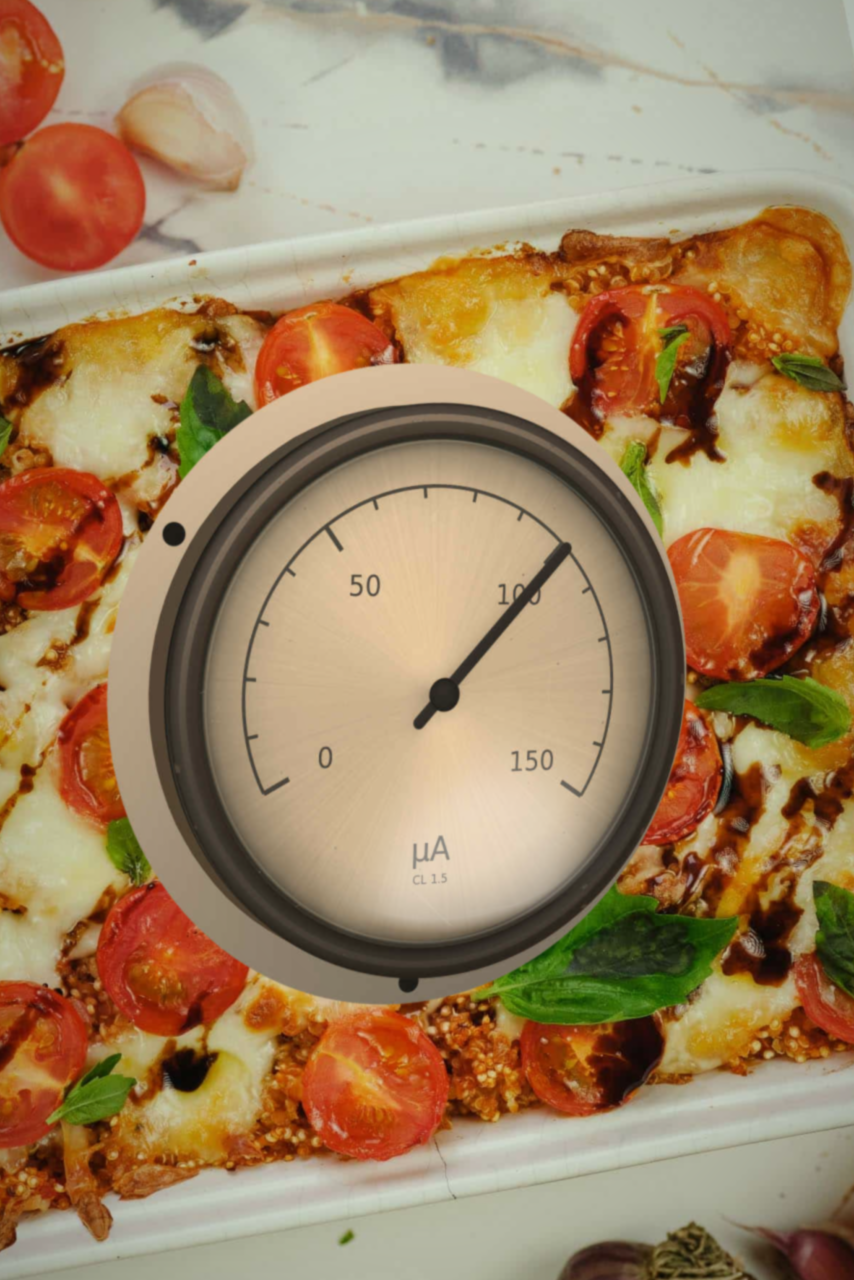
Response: 100 (µA)
